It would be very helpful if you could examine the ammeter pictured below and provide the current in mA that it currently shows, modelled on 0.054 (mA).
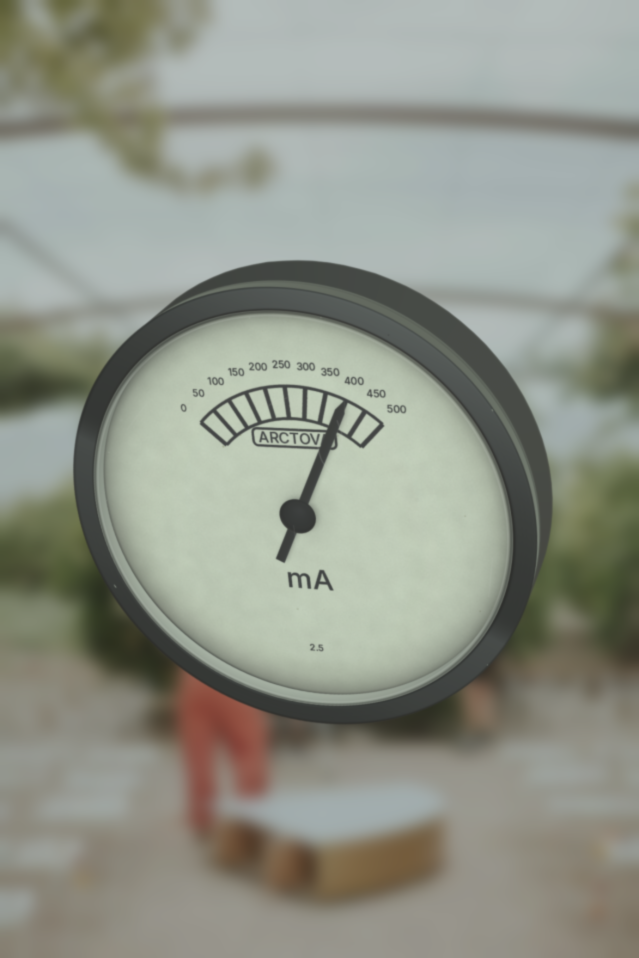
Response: 400 (mA)
